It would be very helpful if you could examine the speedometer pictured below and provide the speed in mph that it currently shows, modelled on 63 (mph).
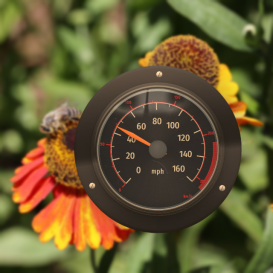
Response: 45 (mph)
